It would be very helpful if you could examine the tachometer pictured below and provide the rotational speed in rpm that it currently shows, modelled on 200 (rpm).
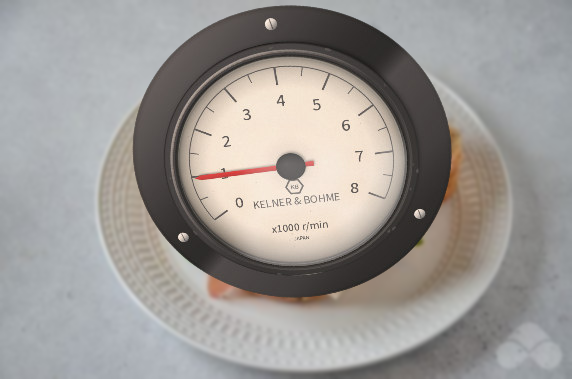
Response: 1000 (rpm)
